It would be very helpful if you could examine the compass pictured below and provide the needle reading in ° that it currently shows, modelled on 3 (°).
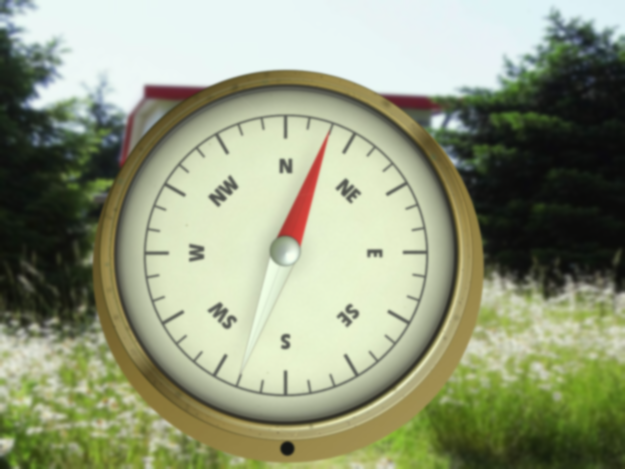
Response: 20 (°)
